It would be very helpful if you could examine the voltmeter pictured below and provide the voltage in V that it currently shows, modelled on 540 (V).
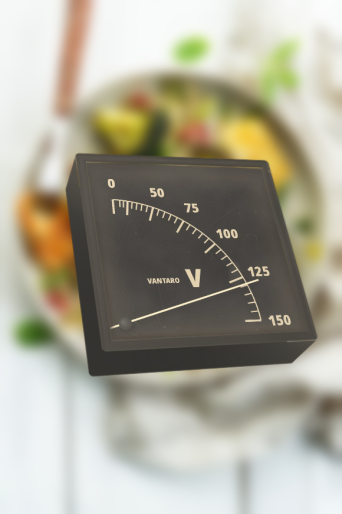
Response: 130 (V)
